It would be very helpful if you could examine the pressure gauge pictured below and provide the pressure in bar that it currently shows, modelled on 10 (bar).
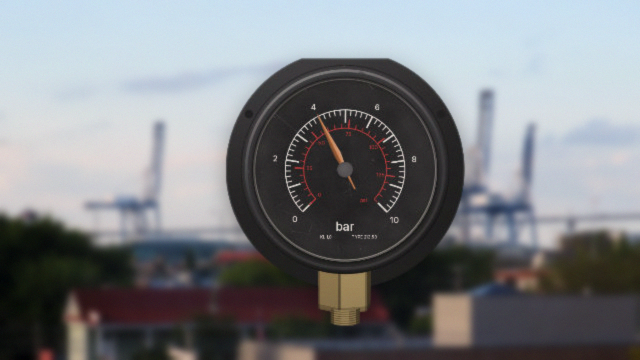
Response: 4 (bar)
